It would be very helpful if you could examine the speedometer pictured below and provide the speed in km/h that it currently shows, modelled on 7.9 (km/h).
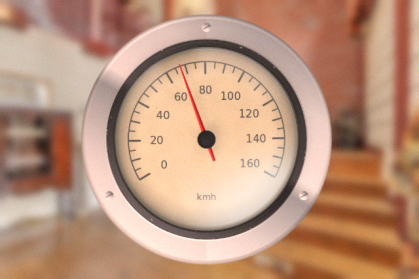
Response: 67.5 (km/h)
